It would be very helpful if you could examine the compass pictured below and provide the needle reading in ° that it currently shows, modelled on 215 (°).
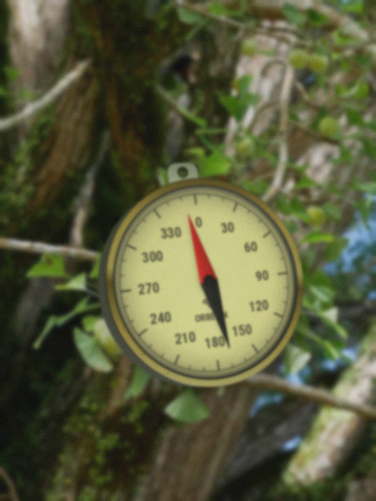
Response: 350 (°)
